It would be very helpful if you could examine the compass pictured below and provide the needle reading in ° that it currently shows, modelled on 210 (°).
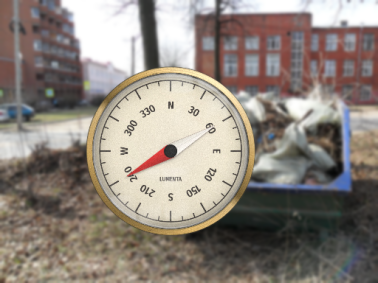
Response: 240 (°)
